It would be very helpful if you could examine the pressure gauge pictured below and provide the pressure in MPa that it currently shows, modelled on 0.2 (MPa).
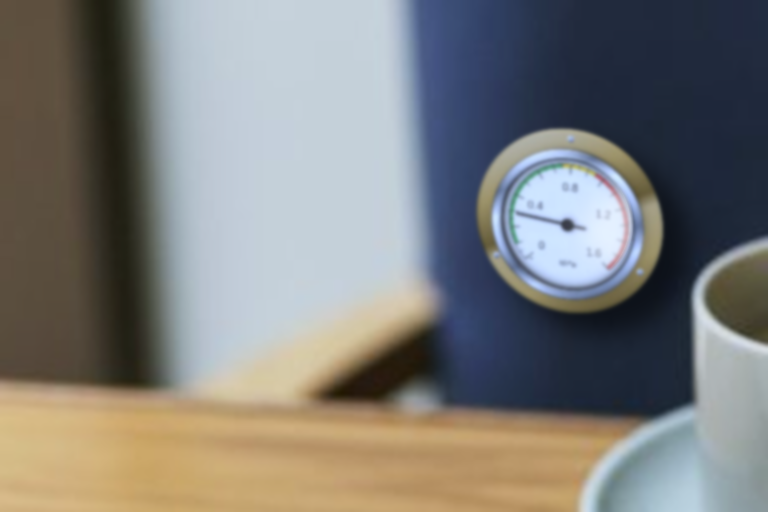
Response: 0.3 (MPa)
